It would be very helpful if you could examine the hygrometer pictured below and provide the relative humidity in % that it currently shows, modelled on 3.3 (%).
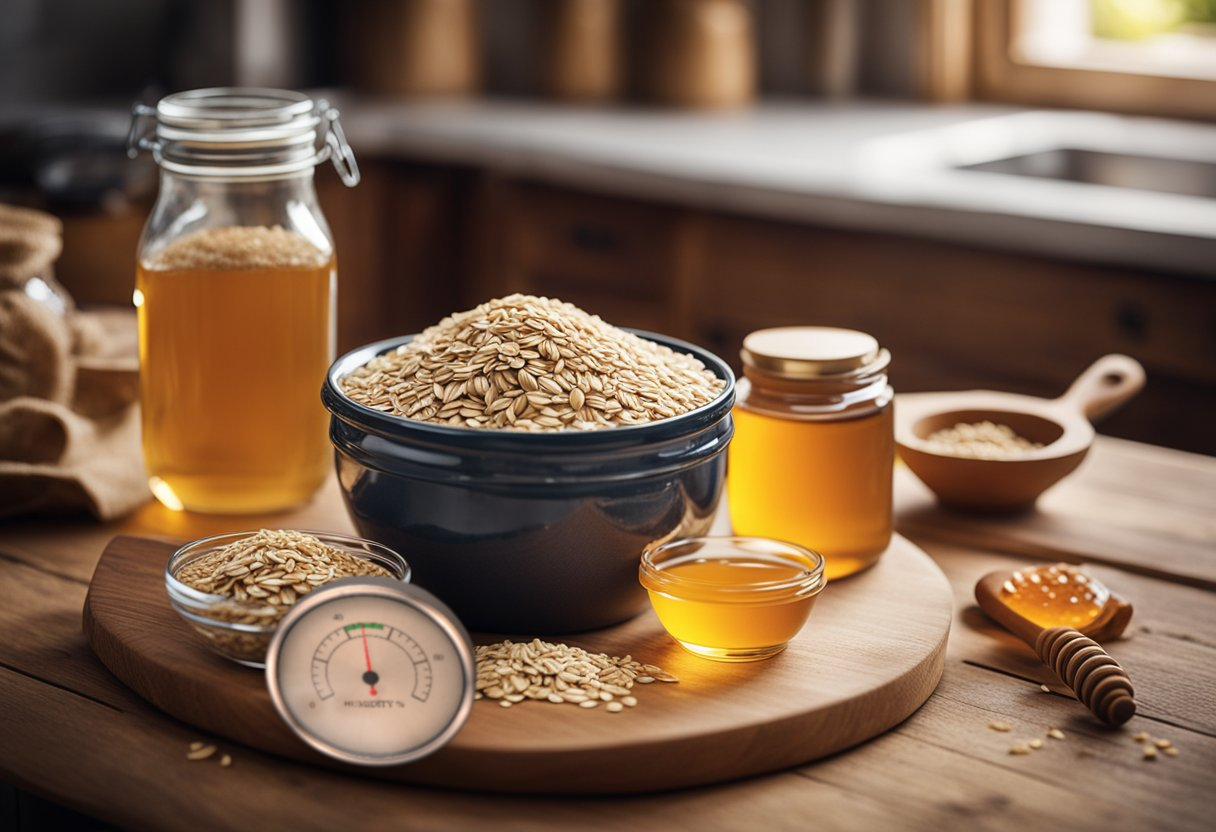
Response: 48 (%)
